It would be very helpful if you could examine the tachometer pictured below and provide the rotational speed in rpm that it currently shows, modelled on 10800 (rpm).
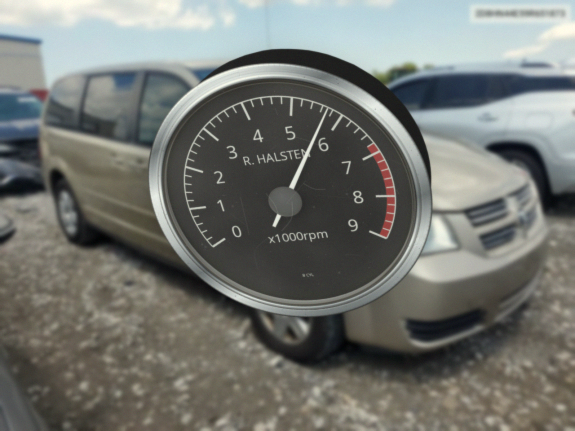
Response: 5700 (rpm)
